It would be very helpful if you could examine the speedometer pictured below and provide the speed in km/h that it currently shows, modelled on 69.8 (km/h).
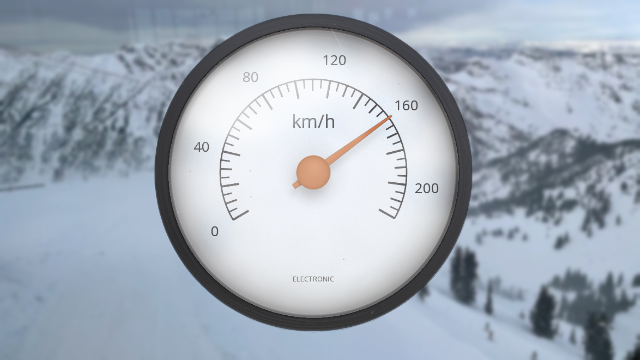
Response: 160 (km/h)
